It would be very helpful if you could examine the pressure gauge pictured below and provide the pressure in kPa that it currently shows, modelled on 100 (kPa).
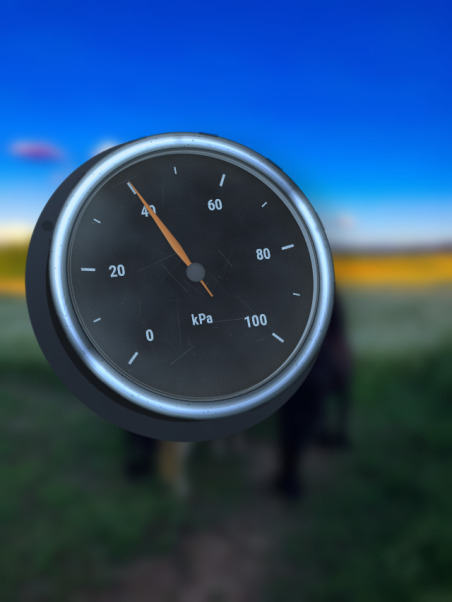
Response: 40 (kPa)
